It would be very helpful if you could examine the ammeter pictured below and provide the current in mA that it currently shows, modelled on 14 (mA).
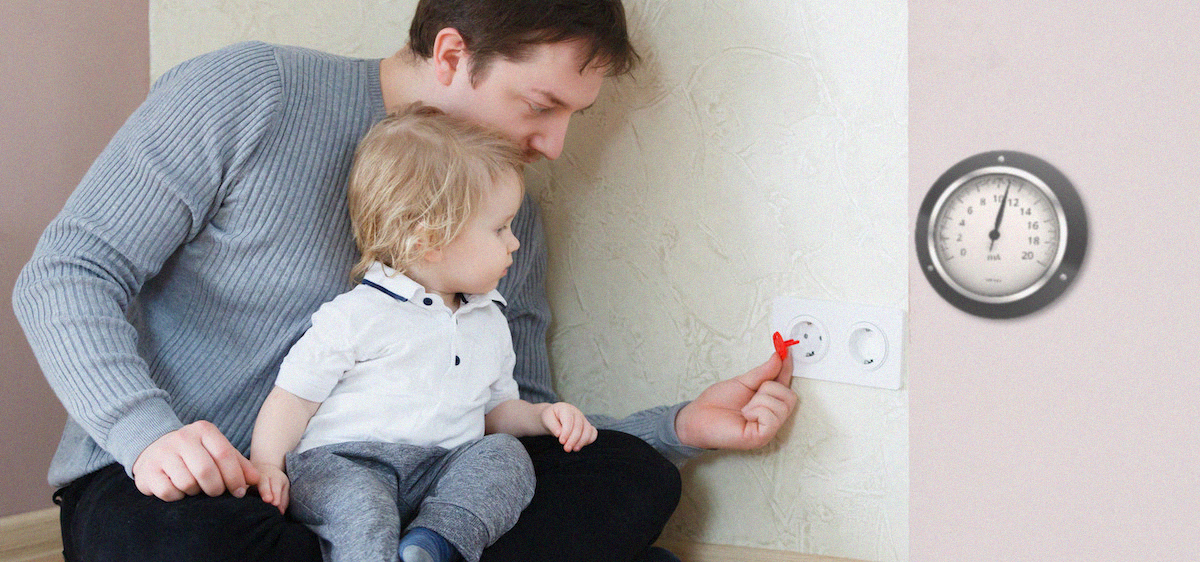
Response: 11 (mA)
